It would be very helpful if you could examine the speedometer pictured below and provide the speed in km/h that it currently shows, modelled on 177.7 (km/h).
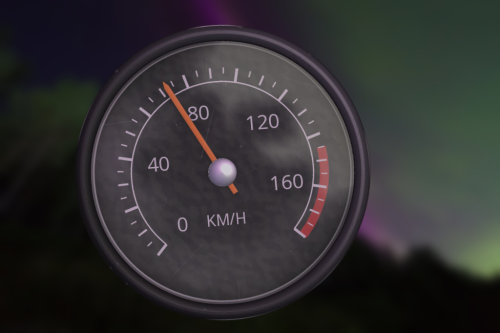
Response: 72.5 (km/h)
